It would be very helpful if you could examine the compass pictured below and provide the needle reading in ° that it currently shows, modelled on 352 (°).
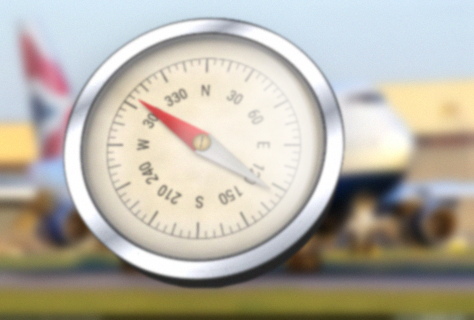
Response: 305 (°)
